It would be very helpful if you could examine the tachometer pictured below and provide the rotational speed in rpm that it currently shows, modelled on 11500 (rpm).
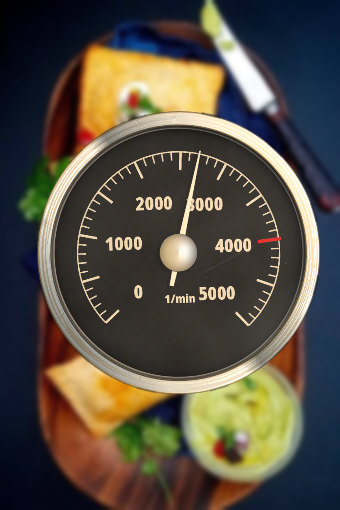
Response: 2700 (rpm)
